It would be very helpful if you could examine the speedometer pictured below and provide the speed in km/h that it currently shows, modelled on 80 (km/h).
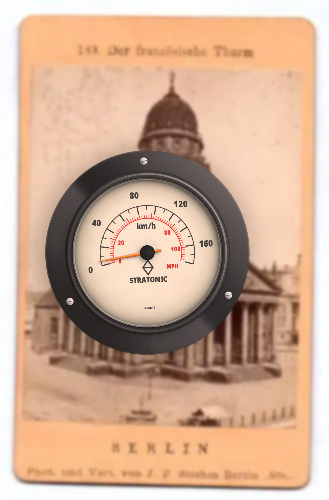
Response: 5 (km/h)
